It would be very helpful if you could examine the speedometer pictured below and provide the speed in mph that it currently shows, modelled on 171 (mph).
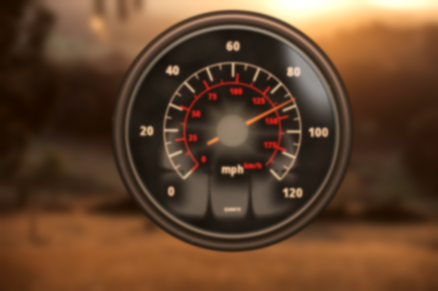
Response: 87.5 (mph)
